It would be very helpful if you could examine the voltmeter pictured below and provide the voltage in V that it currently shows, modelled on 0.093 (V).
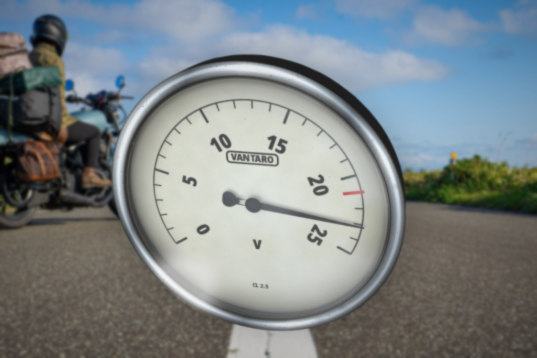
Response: 23 (V)
